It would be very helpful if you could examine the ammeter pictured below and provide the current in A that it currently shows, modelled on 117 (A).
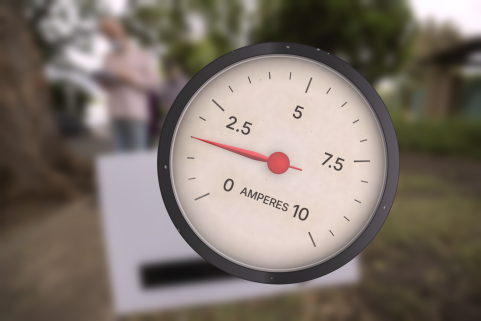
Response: 1.5 (A)
